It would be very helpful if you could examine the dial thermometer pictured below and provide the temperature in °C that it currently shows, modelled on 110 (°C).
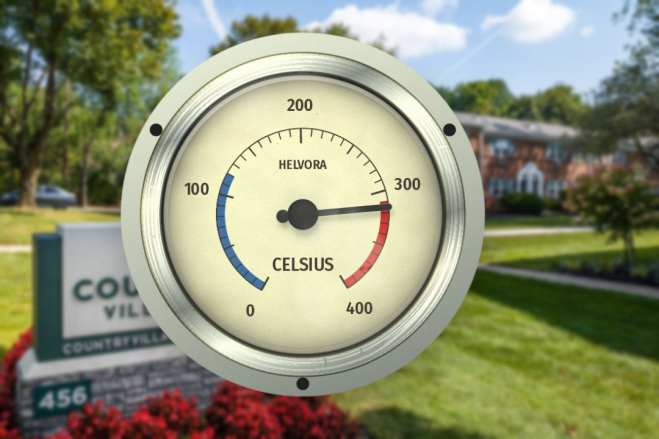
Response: 315 (°C)
